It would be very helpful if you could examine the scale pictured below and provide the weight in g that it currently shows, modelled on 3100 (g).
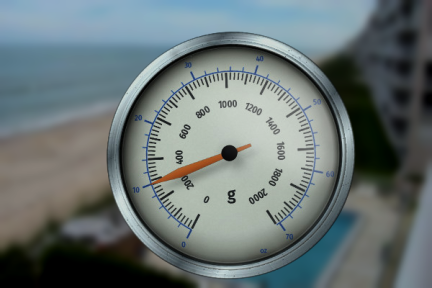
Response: 280 (g)
